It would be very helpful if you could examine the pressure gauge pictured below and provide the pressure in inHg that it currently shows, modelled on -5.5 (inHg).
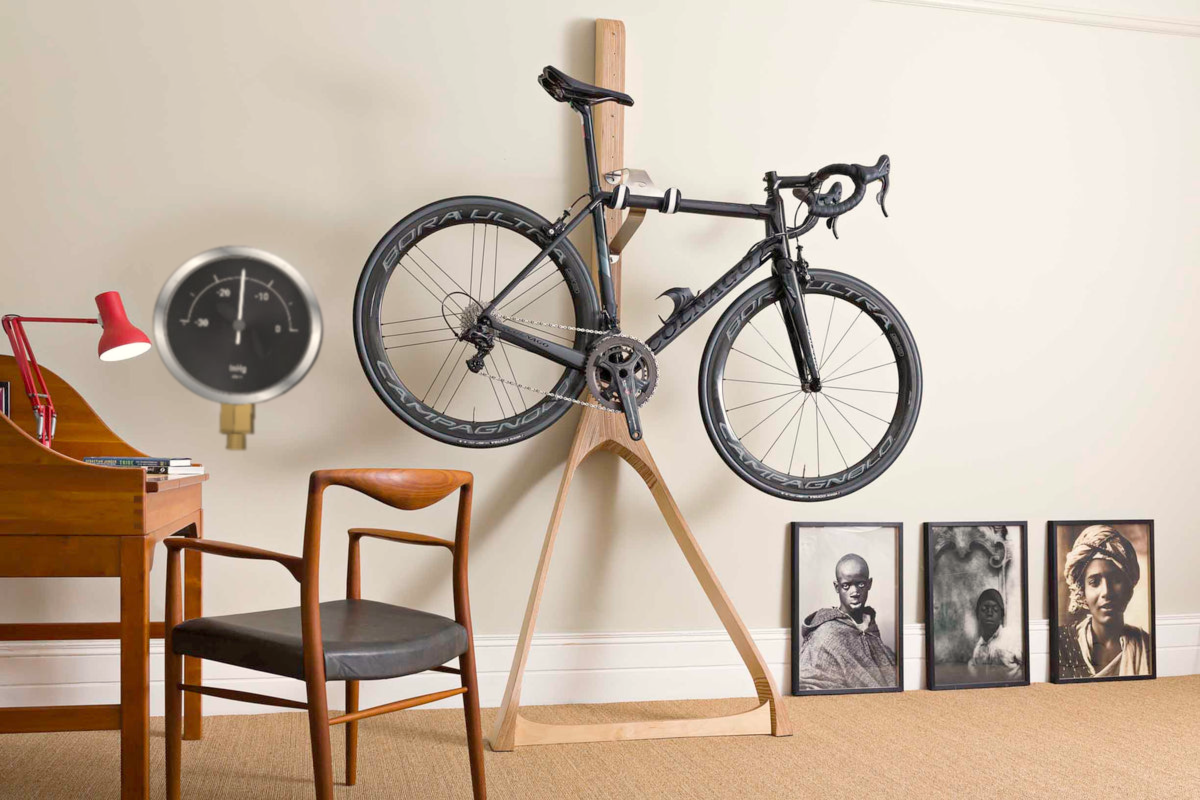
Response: -15 (inHg)
